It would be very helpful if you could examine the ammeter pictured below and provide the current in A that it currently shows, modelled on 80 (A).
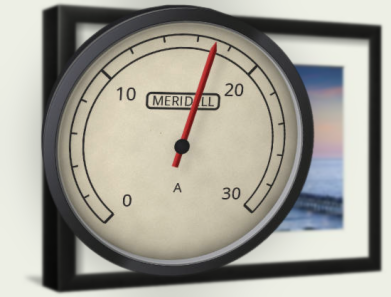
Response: 17 (A)
